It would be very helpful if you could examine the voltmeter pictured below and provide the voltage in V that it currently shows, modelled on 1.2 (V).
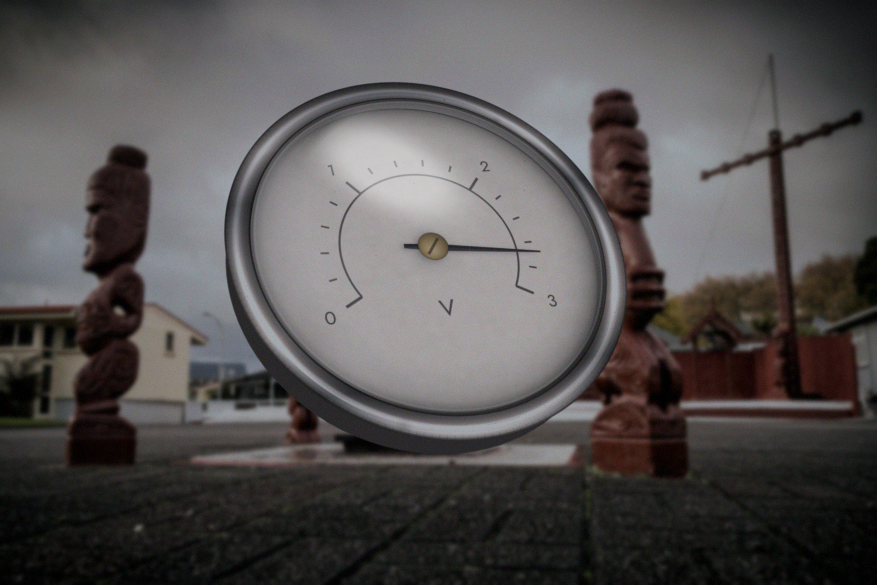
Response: 2.7 (V)
